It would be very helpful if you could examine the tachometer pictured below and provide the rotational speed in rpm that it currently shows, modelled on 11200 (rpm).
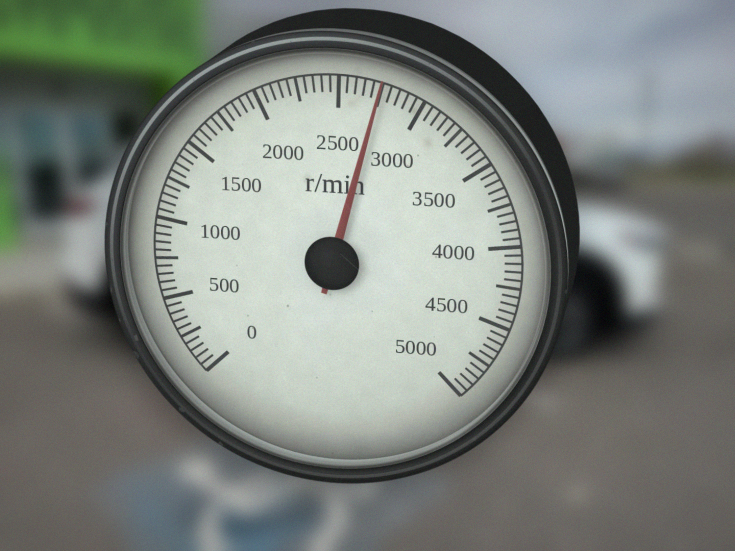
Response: 2750 (rpm)
